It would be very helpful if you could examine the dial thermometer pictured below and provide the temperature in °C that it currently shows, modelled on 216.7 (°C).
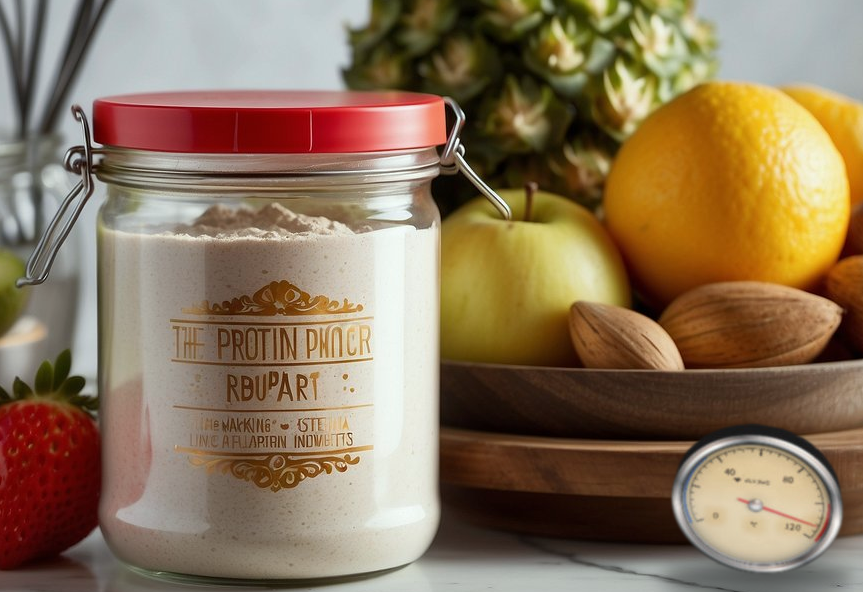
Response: 112 (°C)
